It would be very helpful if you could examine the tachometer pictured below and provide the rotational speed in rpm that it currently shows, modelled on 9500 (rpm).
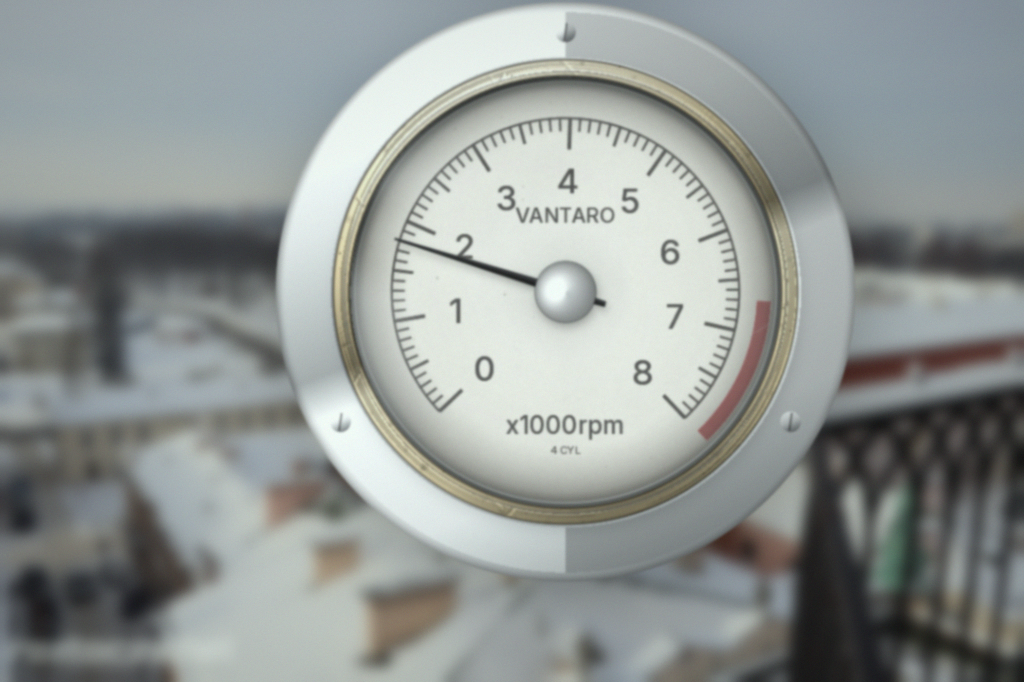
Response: 1800 (rpm)
